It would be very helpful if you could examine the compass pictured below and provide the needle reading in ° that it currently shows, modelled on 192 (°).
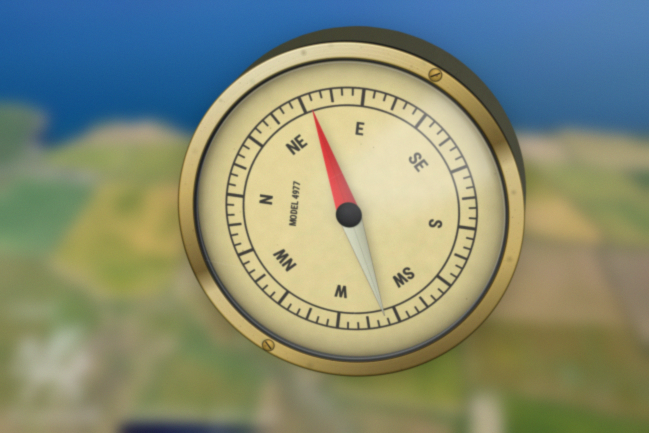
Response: 65 (°)
